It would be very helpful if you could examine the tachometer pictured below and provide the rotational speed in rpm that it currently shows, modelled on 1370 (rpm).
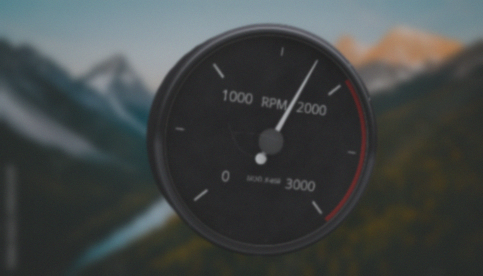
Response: 1750 (rpm)
